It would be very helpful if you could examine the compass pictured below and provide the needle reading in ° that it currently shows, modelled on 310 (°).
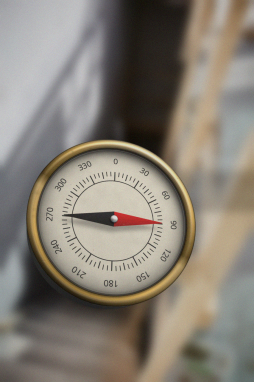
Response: 90 (°)
